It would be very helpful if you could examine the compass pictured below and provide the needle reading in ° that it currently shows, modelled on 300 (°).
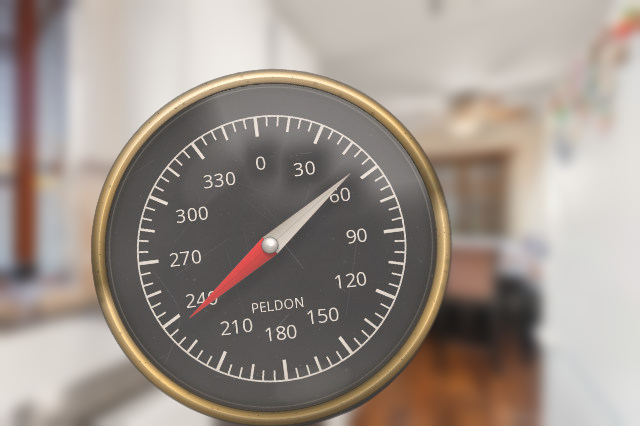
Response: 235 (°)
